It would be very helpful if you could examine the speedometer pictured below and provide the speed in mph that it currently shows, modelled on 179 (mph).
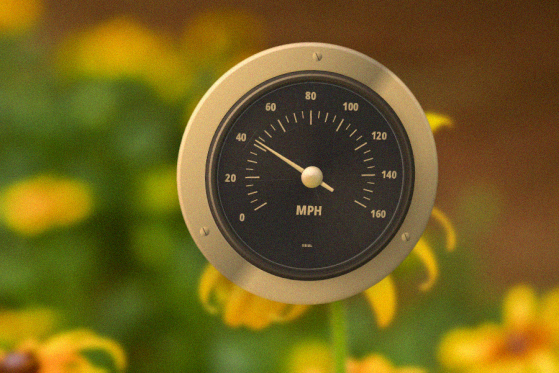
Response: 42.5 (mph)
